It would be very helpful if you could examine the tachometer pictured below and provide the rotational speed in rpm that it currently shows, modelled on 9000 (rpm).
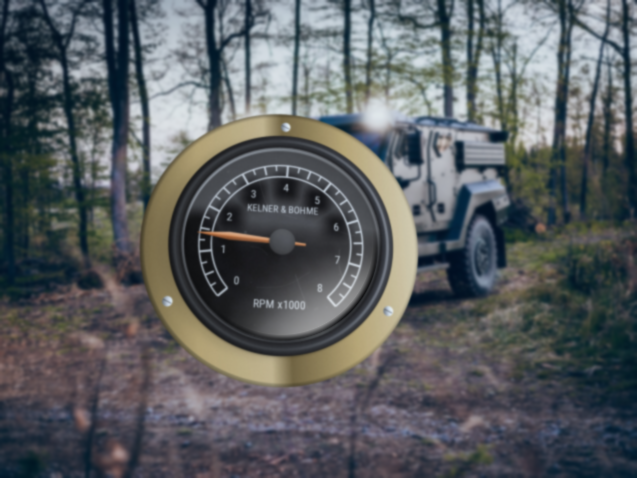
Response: 1375 (rpm)
